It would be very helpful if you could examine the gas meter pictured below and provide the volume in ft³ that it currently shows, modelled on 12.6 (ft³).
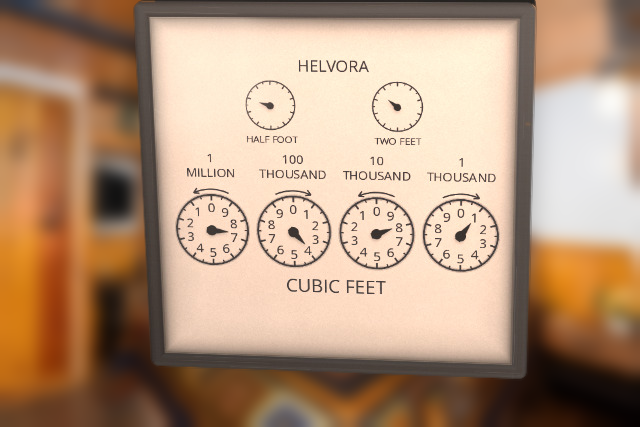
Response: 738100 (ft³)
